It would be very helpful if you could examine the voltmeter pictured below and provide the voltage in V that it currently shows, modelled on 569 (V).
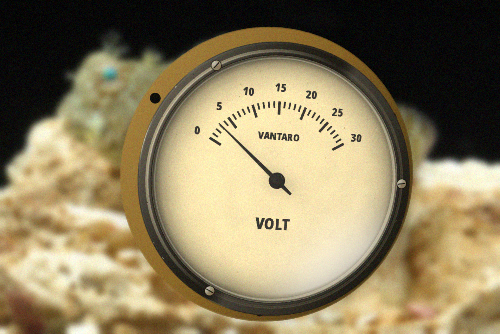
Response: 3 (V)
